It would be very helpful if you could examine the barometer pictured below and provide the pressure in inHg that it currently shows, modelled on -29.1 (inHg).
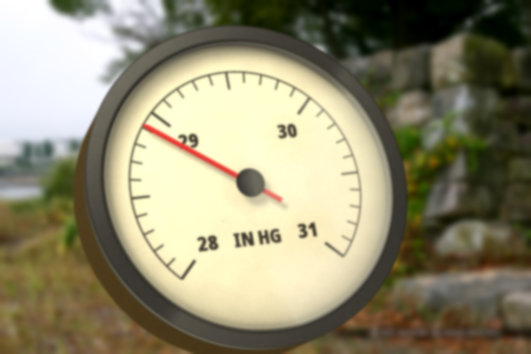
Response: 28.9 (inHg)
